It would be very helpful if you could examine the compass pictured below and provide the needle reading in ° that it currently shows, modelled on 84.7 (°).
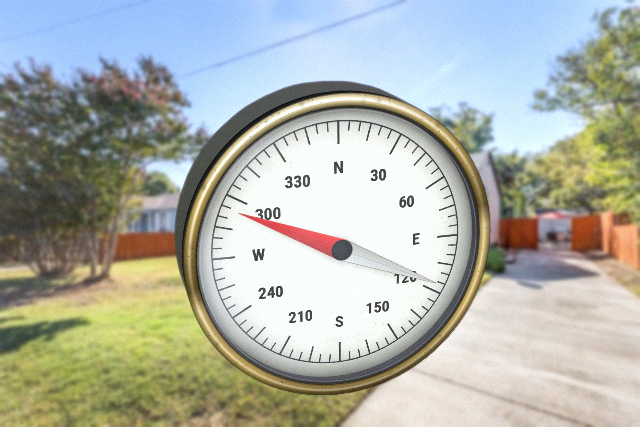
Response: 295 (°)
